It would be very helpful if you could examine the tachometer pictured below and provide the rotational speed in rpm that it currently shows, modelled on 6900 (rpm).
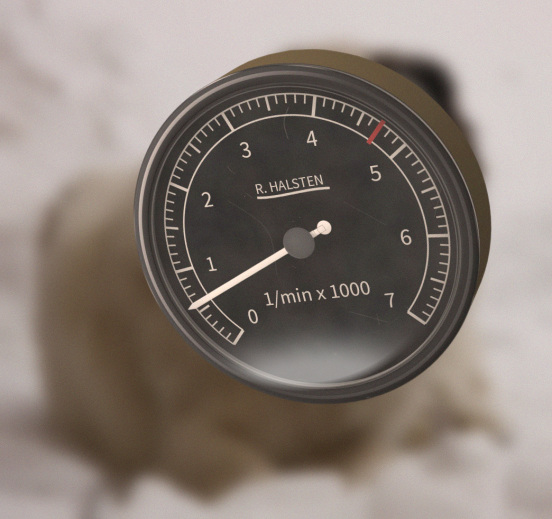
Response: 600 (rpm)
